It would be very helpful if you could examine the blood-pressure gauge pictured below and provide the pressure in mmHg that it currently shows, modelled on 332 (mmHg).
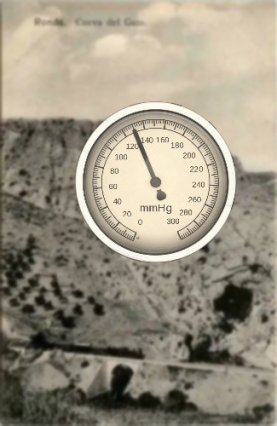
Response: 130 (mmHg)
